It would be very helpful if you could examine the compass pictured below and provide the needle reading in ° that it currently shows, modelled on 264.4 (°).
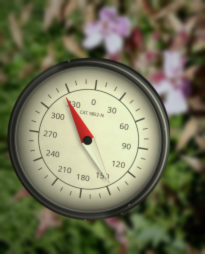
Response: 325 (°)
